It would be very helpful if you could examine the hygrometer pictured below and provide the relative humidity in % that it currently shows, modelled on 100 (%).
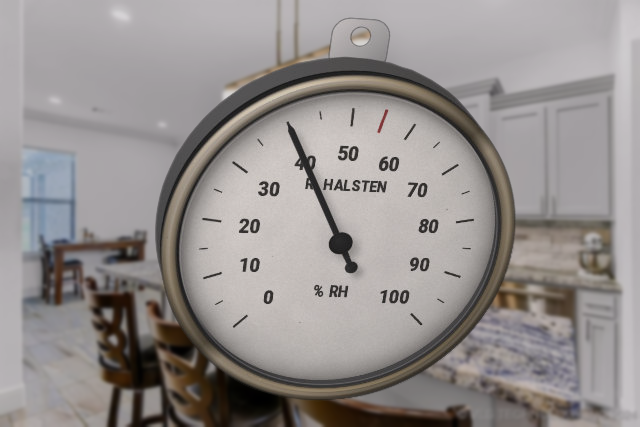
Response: 40 (%)
